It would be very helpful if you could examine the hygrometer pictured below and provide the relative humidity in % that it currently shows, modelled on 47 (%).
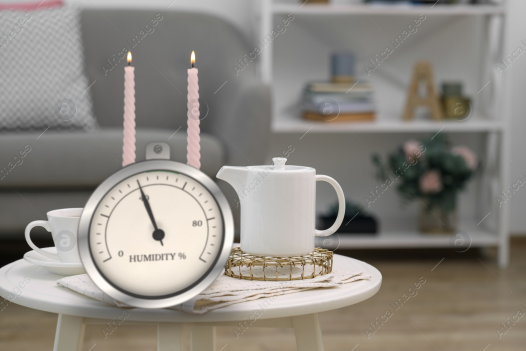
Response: 40 (%)
